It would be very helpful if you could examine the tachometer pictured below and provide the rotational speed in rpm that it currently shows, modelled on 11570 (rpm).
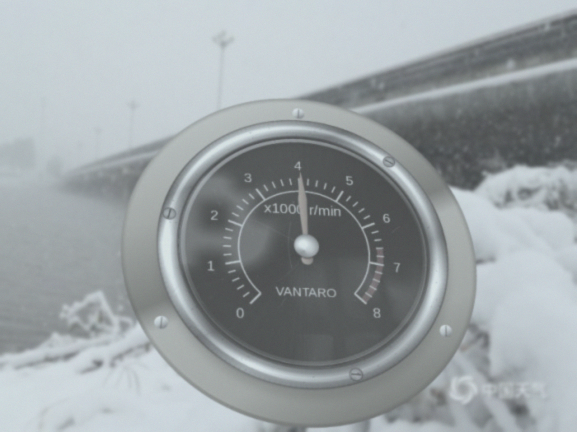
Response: 4000 (rpm)
